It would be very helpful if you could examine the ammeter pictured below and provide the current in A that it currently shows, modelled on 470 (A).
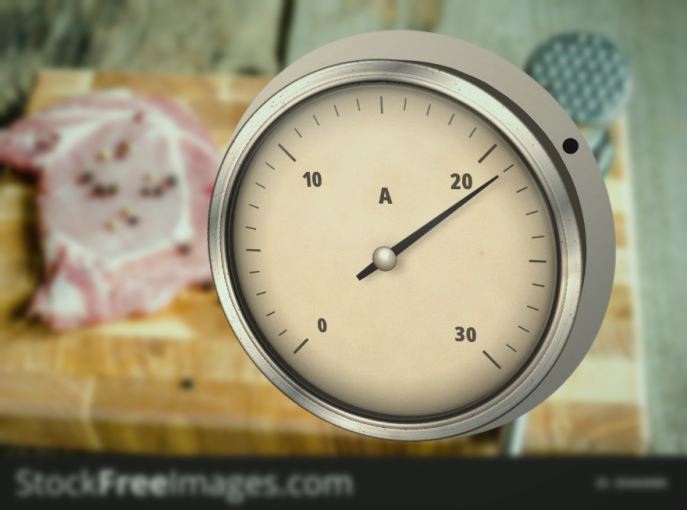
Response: 21 (A)
